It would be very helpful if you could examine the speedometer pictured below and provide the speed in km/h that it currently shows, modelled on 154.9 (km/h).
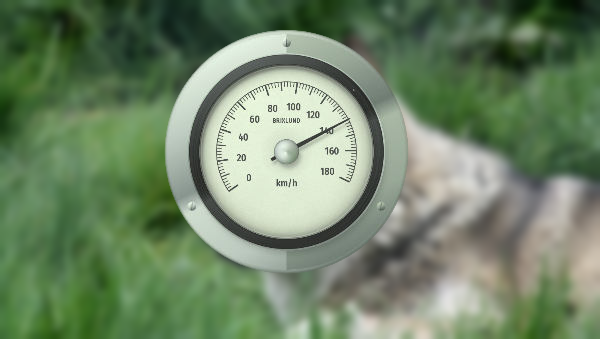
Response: 140 (km/h)
